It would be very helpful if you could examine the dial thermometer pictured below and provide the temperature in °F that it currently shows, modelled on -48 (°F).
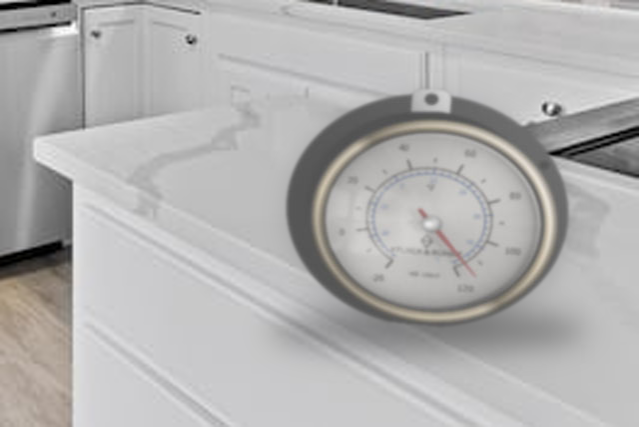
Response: 115 (°F)
